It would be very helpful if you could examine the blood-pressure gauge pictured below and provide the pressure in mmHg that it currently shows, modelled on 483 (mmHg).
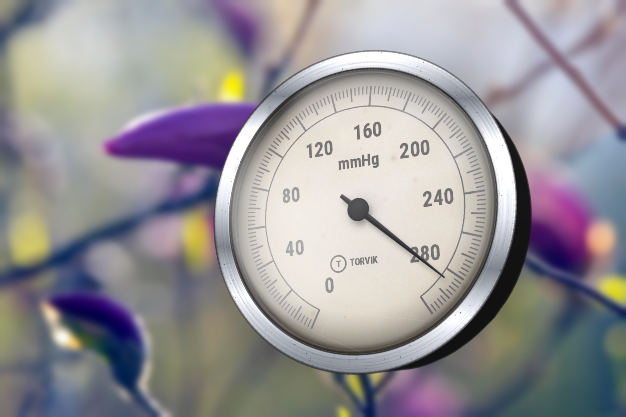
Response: 284 (mmHg)
